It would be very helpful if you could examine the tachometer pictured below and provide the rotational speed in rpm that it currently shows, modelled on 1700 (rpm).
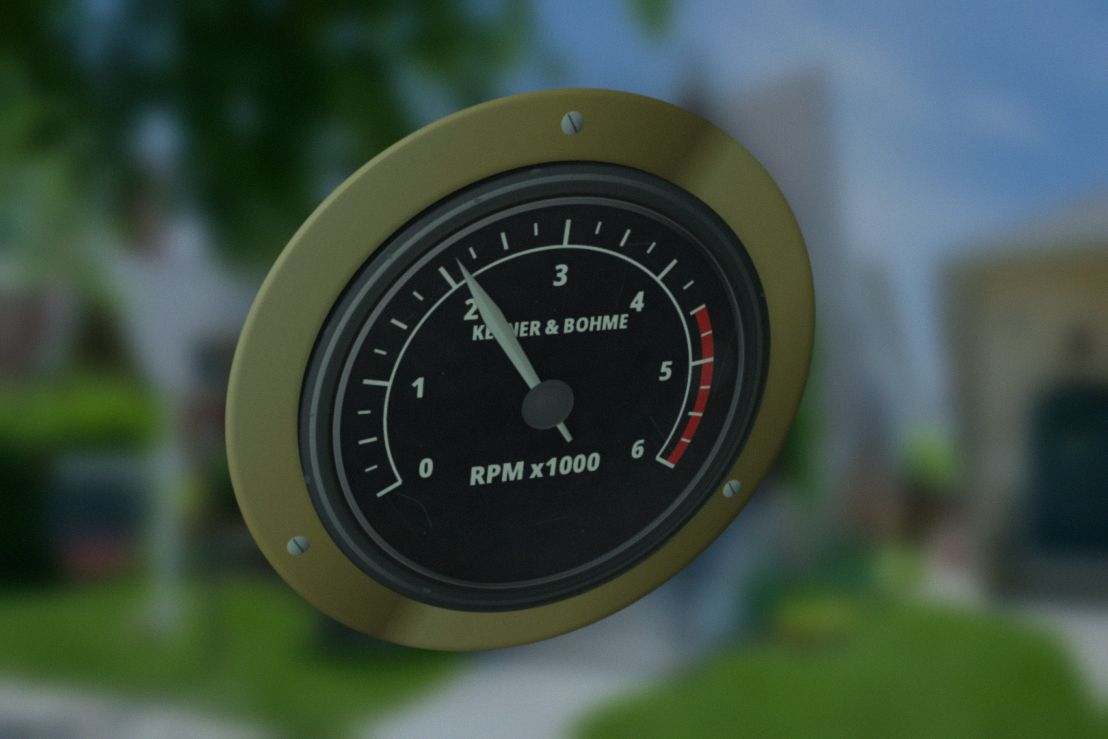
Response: 2125 (rpm)
